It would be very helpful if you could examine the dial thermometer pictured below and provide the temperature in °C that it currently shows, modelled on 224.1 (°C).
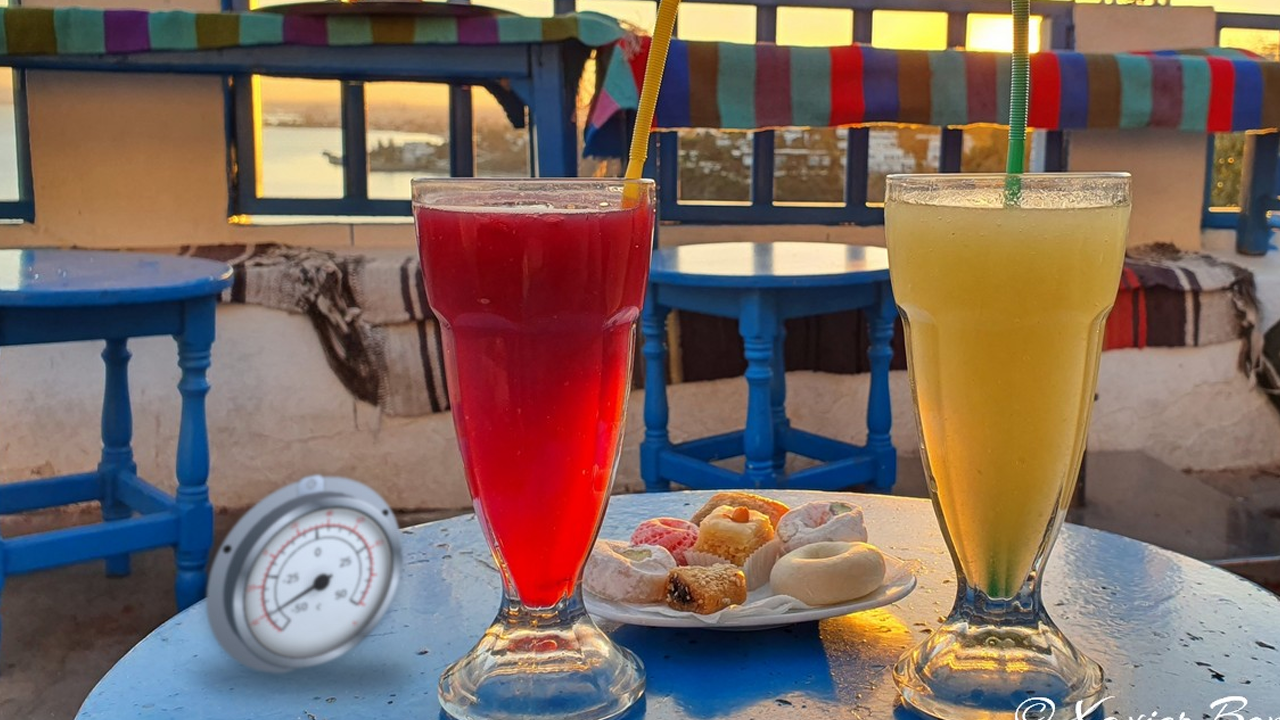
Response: -40 (°C)
